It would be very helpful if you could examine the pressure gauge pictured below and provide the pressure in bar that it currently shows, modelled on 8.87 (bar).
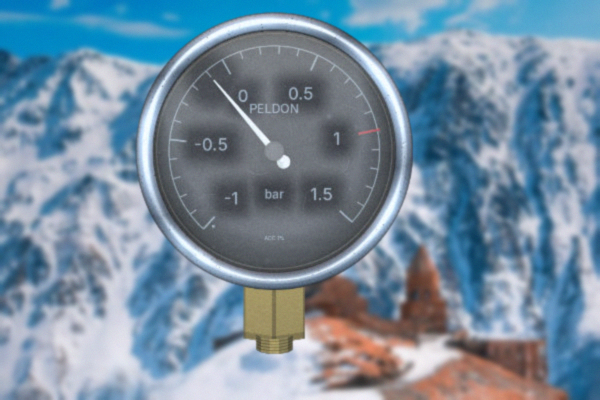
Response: -0.1 (bar)
